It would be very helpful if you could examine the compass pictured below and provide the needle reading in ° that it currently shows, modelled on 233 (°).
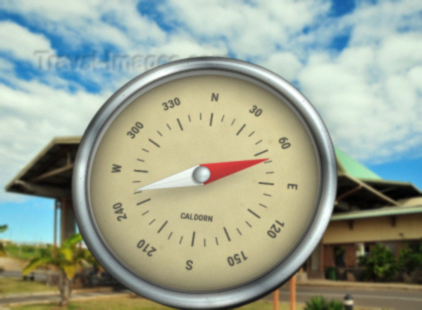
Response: 70 (°)
